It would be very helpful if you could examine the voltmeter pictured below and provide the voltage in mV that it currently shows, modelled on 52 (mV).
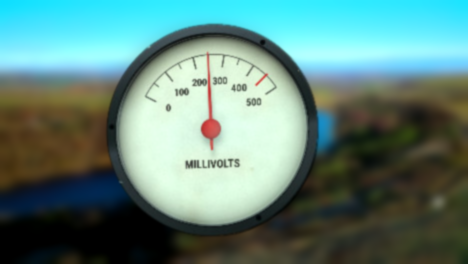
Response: 250 (mV)
